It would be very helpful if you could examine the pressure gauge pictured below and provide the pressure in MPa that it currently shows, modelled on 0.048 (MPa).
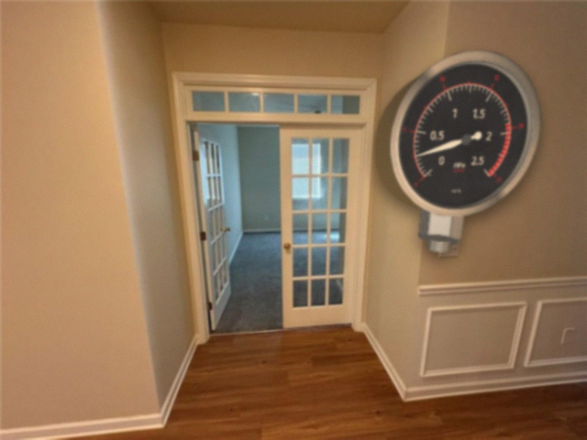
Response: 0.25 (MPa)
